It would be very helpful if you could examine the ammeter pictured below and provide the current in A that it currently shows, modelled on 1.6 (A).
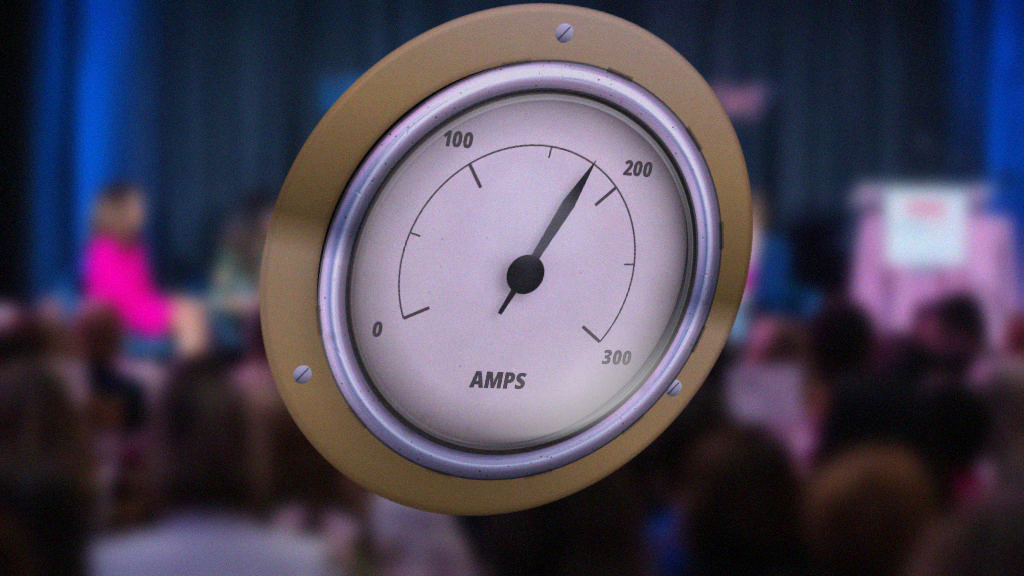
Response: 175 (A)
